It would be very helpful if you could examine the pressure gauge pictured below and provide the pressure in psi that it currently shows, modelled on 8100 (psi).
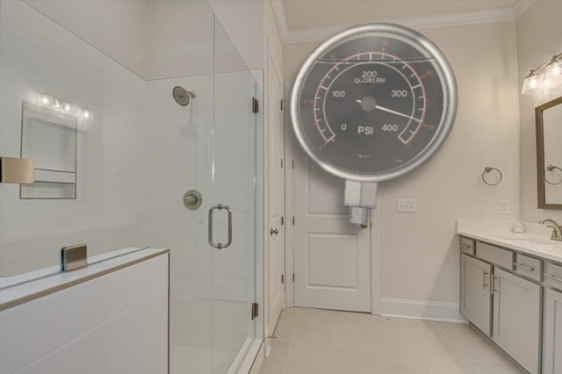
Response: 360 (psi)
